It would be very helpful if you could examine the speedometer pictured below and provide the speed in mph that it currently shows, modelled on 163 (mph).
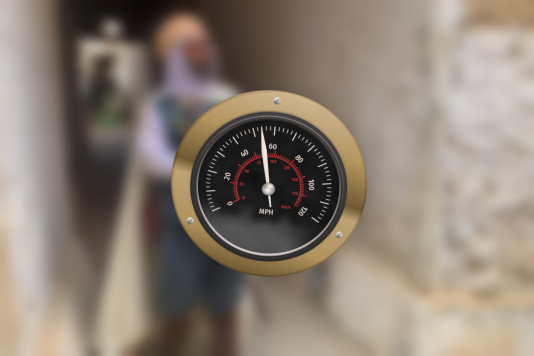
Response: 54 (mph)
